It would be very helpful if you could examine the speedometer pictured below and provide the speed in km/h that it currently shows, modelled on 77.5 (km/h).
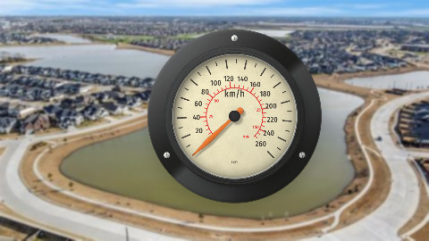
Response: 0 (km/h)
